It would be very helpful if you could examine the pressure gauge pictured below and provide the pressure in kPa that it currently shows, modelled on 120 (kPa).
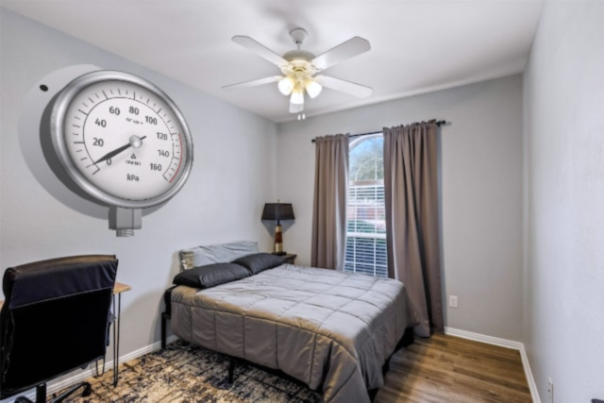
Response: 5 (kPa)
